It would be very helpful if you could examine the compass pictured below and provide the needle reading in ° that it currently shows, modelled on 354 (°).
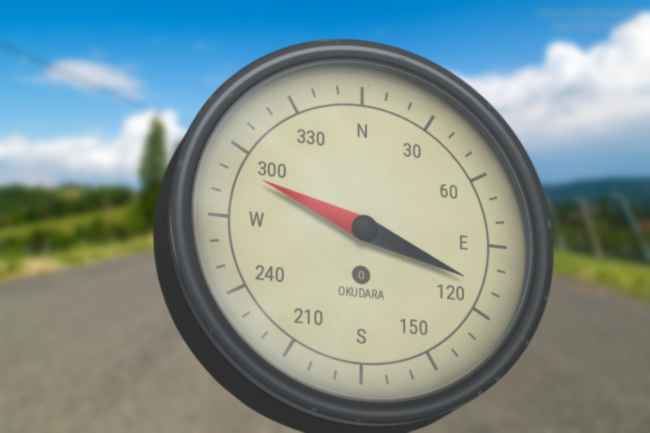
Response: 290 (°)
